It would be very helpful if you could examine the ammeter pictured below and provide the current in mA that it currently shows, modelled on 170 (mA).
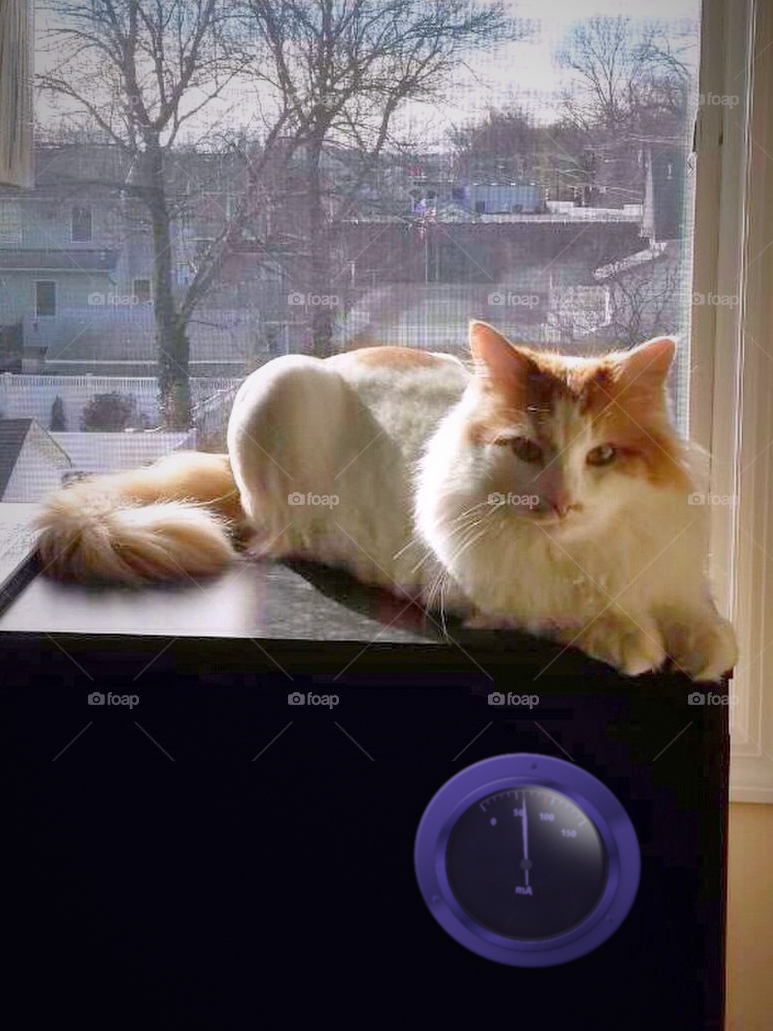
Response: 60 (mA)
